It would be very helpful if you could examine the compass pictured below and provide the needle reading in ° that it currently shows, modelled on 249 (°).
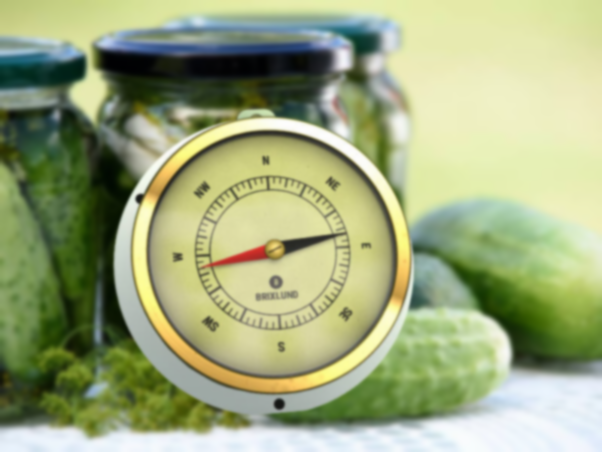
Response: 260 (°)
